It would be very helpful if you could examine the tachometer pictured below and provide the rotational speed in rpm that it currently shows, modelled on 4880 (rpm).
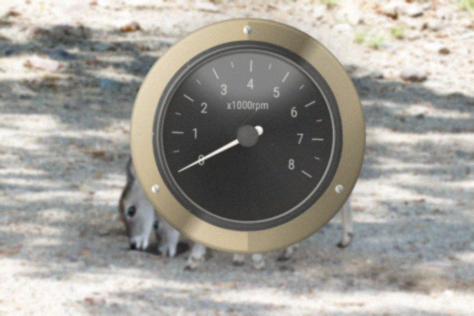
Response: 0 (rpm)
